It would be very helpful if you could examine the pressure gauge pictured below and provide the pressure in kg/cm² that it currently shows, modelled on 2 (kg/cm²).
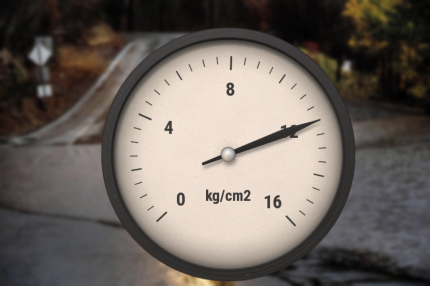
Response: 12 (kg/cm²)
